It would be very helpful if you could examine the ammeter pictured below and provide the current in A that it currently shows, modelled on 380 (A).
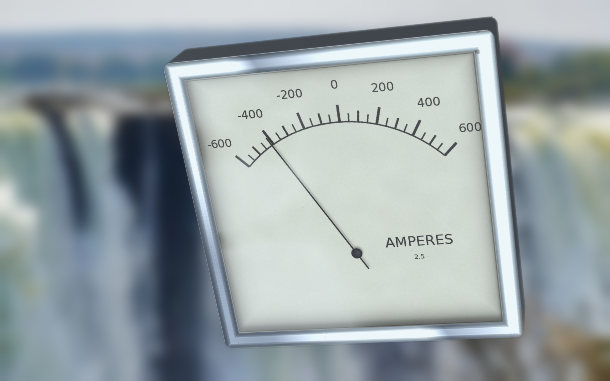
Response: -400 (A)
